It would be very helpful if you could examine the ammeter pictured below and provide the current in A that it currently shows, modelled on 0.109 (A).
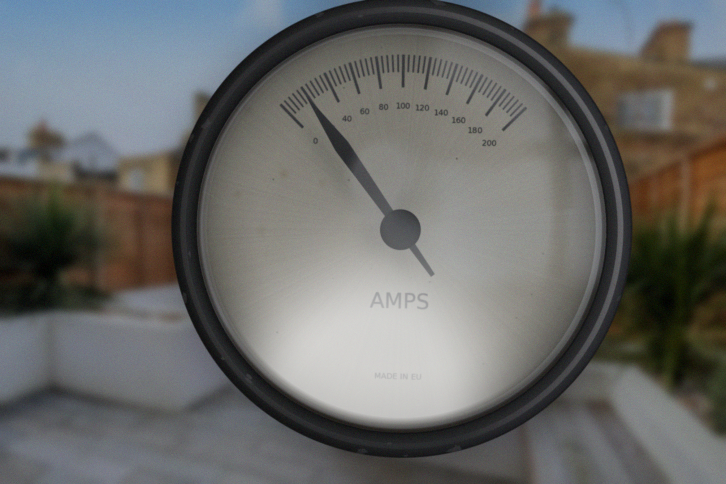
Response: 20 (A)
